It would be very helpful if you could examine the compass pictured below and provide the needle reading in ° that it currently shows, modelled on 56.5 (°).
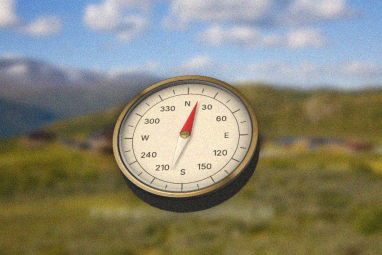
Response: 15 (°)
